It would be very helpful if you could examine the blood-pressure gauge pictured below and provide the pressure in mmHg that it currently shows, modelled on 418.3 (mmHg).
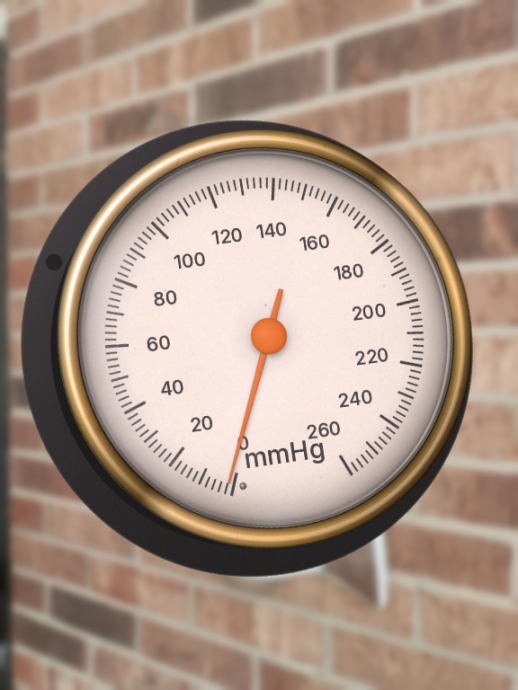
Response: 2 (mmHg)
